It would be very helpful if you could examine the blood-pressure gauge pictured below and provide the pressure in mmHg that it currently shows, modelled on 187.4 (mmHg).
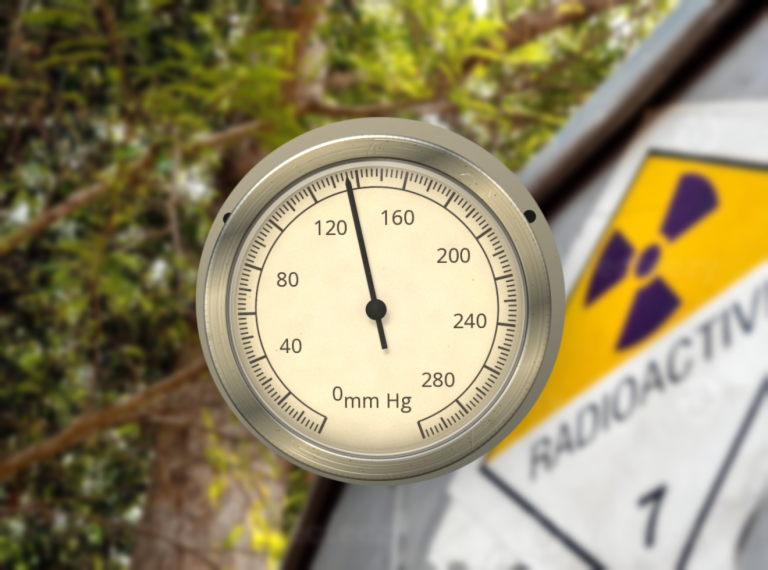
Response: 136 (mmHg)
